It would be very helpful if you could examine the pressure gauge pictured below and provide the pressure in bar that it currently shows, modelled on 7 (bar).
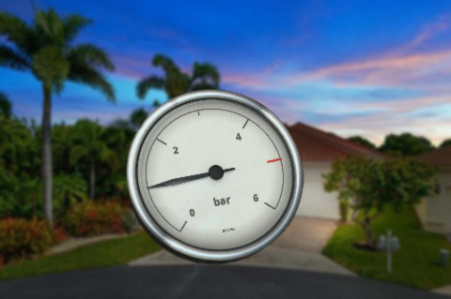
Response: 1 (bar)
